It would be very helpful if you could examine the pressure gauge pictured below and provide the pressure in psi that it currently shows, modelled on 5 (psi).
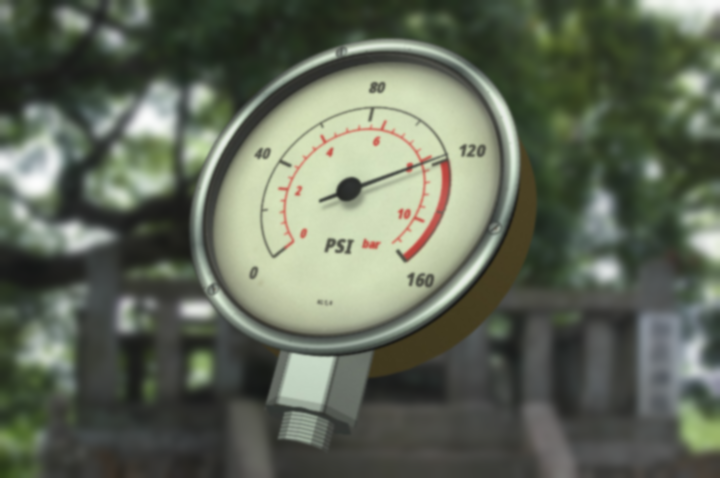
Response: 120 (psi)
